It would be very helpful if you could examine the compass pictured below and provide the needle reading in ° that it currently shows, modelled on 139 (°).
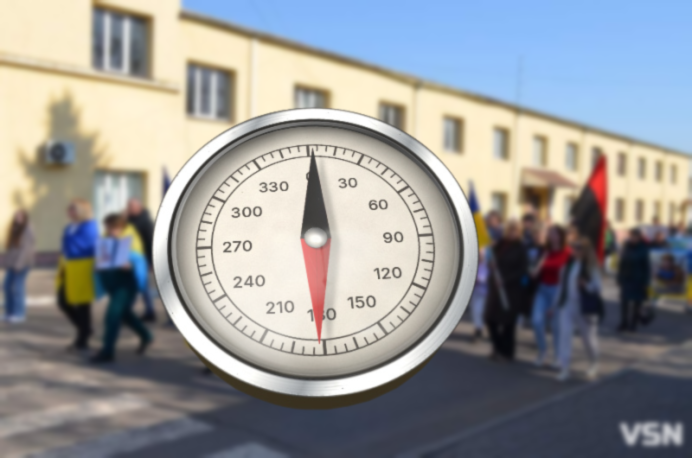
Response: 182.5 (°)
